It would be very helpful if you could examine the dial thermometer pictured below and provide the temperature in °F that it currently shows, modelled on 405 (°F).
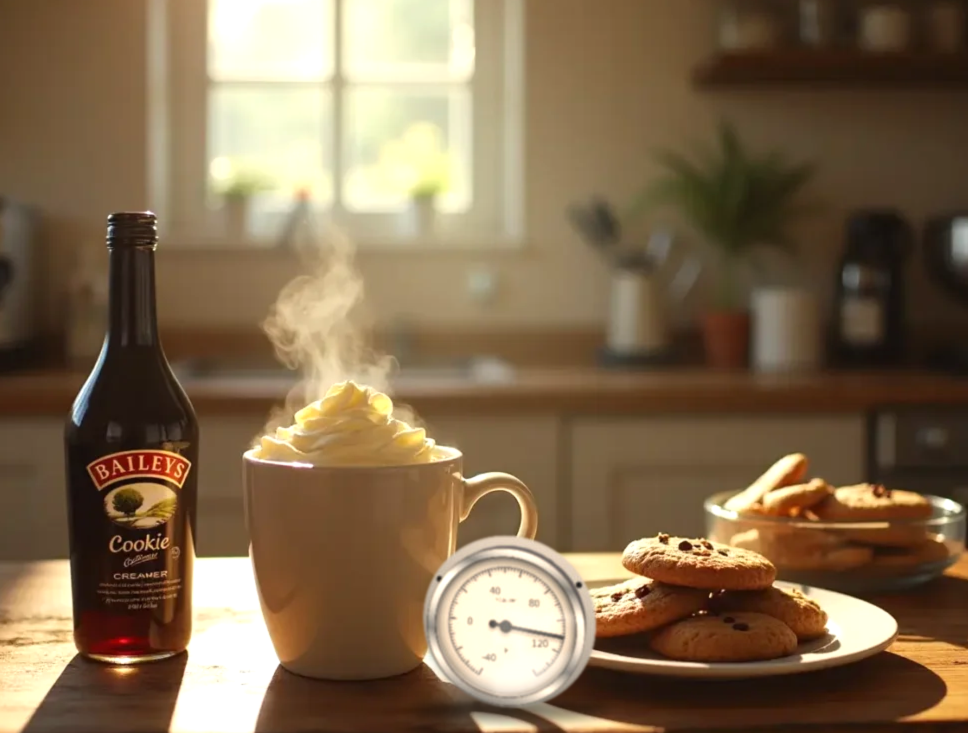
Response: 110 (°F)
